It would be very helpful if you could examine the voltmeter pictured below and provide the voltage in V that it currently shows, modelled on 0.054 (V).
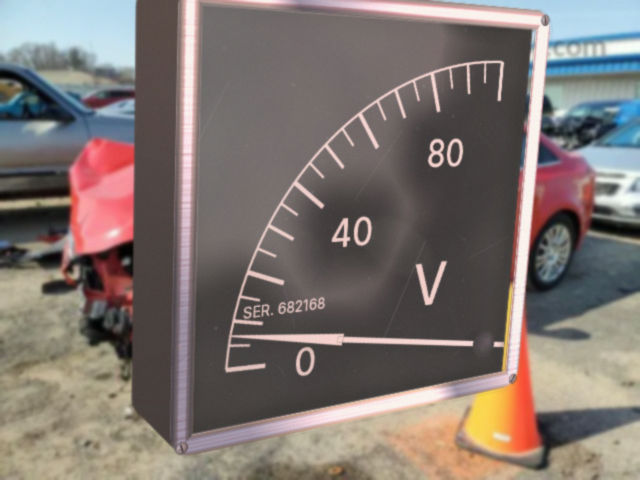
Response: 7.5 (V)
